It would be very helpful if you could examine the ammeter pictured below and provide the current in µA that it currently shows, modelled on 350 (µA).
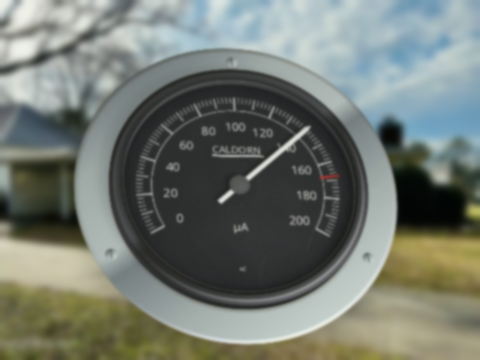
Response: 140 (µA)
